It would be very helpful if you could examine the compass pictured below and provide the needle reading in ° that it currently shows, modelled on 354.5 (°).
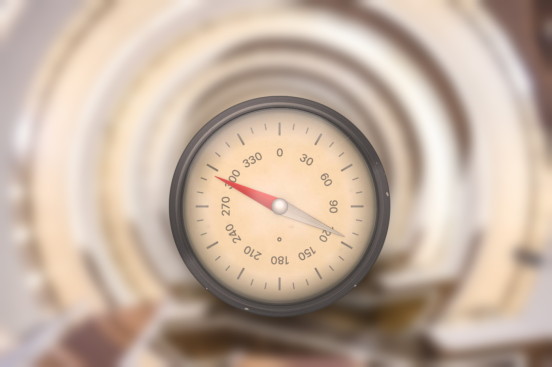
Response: 295 (°)
